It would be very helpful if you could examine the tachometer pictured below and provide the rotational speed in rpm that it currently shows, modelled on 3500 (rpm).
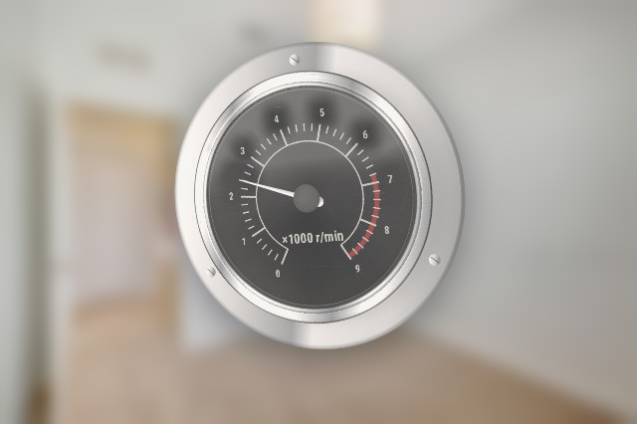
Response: 2400 (rpm)
